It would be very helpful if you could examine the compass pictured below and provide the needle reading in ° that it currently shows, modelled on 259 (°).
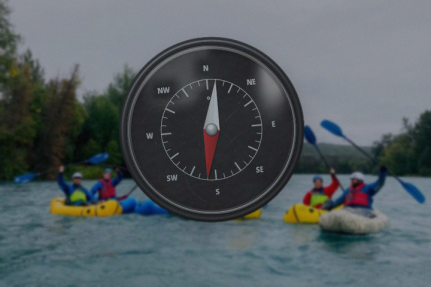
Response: 190 (°)
